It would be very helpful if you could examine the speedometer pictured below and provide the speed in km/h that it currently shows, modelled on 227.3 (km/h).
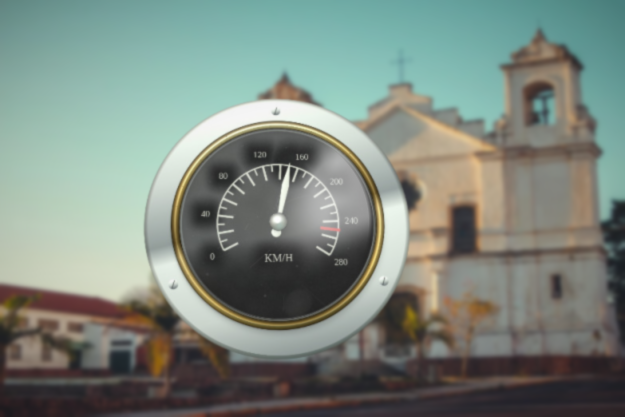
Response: 150 (km/h)
